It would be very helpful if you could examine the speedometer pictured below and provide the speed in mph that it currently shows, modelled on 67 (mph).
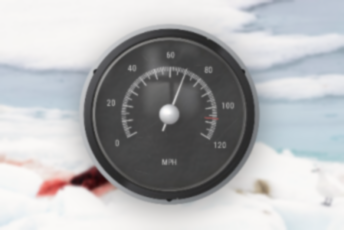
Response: 70 (mph)
